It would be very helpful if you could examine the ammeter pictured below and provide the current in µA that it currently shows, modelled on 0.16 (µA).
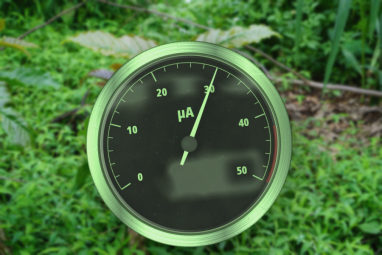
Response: 30 (µA)
